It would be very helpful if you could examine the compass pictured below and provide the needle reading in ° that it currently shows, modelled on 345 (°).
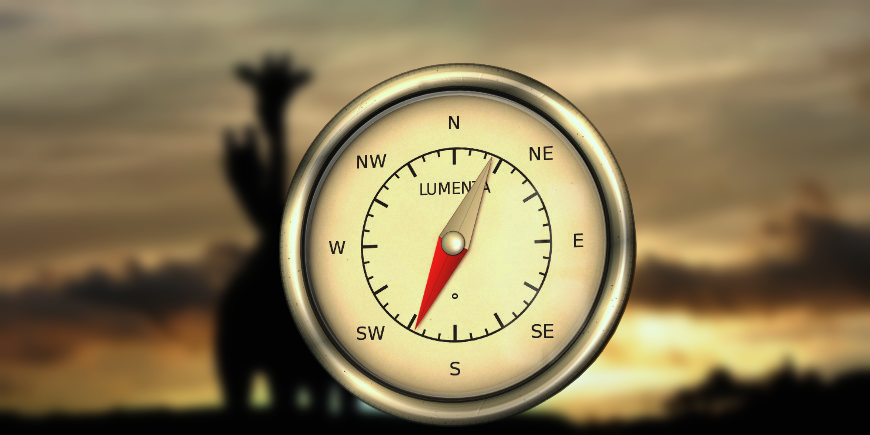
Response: 205 (°)
